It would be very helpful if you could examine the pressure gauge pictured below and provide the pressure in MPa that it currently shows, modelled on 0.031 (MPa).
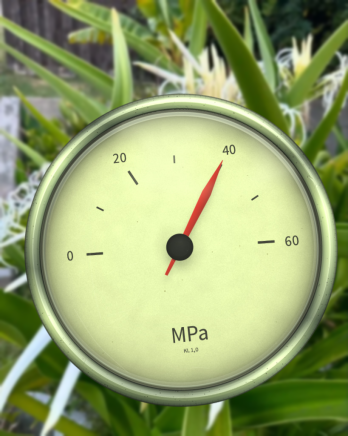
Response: 40 (MPa)
